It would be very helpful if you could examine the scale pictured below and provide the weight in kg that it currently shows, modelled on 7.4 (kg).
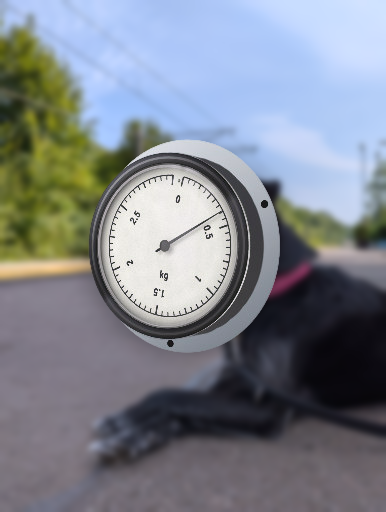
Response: 0.4 (kg)
